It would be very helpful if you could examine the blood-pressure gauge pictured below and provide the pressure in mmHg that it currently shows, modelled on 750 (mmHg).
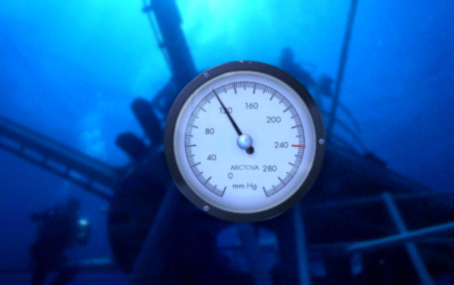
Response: 120 (mmHg)
